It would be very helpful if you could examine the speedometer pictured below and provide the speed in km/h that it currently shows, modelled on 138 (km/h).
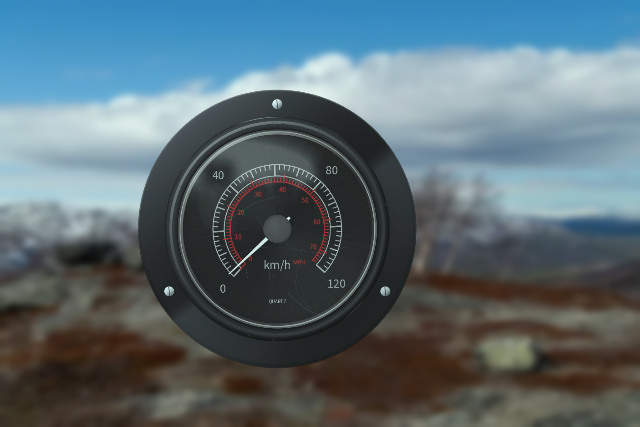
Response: 2 (km/h)
